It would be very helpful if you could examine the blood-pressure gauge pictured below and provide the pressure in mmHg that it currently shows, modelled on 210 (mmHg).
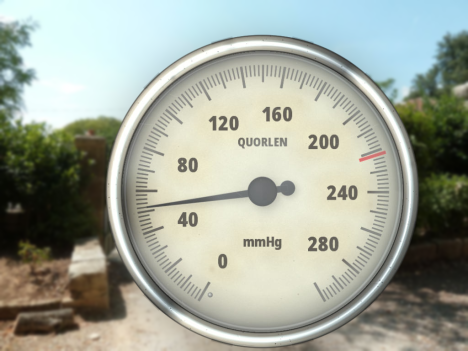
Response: 52 (mmHg)
